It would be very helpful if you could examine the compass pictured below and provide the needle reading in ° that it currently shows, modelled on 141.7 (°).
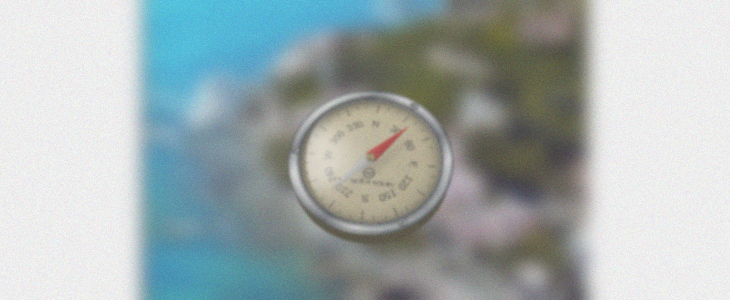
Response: 40 (°)
